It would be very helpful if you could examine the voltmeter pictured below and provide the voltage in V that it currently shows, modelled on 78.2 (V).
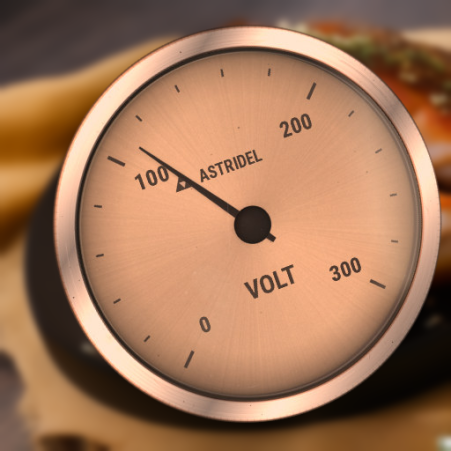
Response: 110 (V)
